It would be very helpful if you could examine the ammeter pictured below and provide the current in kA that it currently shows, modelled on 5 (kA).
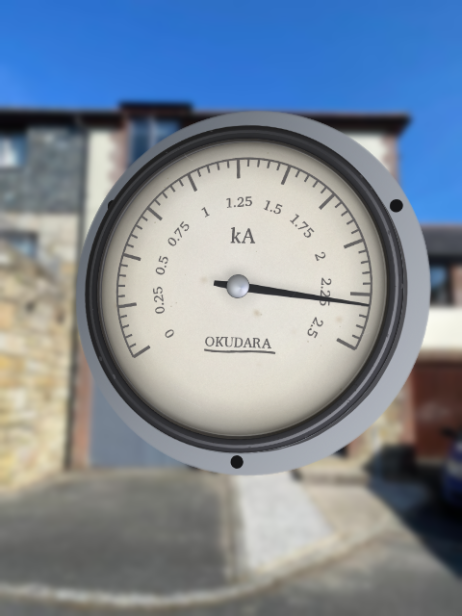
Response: 2.3 (kA)
